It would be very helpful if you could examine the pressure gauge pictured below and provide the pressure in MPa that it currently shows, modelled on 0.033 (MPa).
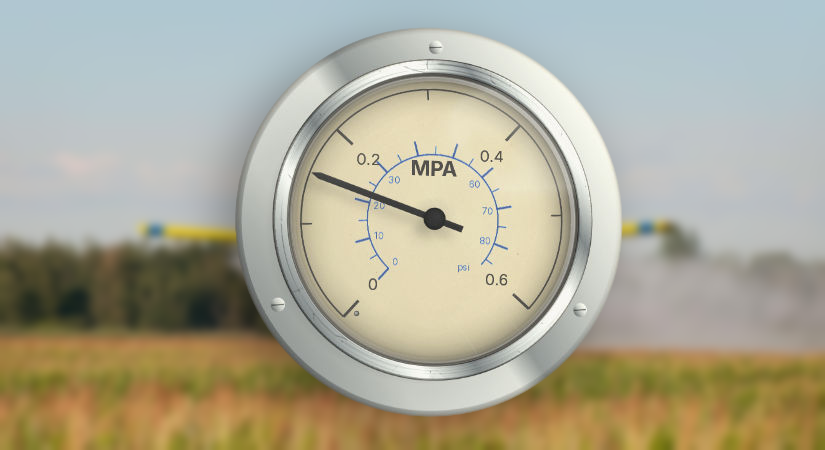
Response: 0.15 (MPa)
